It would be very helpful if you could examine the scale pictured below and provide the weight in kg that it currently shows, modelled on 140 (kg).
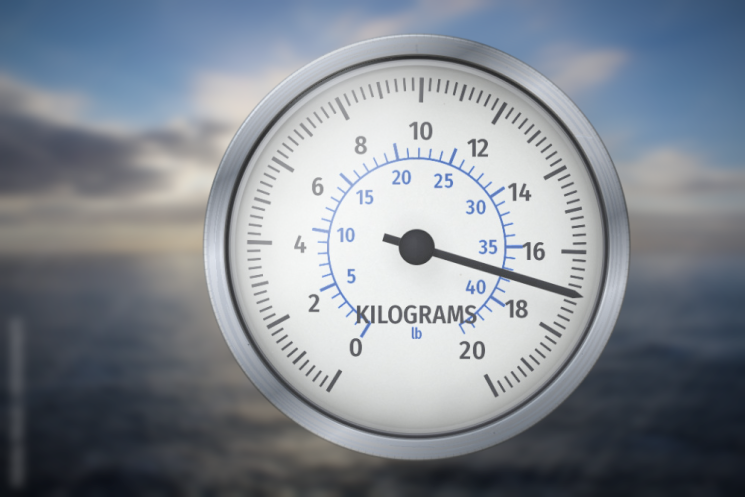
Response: 17 (kg)
